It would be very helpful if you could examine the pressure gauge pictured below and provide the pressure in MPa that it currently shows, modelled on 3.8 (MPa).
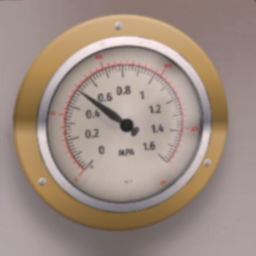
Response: 0.5 (MPa)
